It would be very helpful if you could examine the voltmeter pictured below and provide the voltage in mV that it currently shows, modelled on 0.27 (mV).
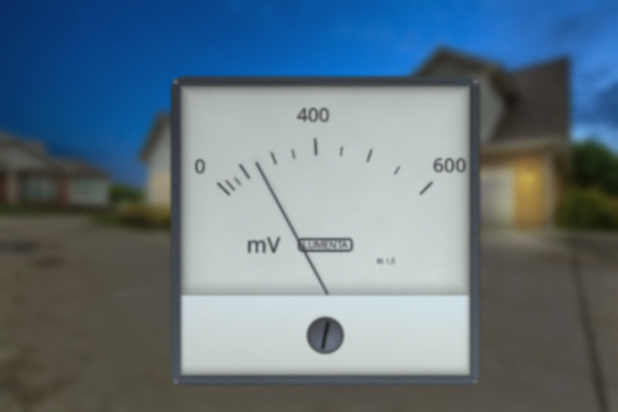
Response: 250 (mV)
